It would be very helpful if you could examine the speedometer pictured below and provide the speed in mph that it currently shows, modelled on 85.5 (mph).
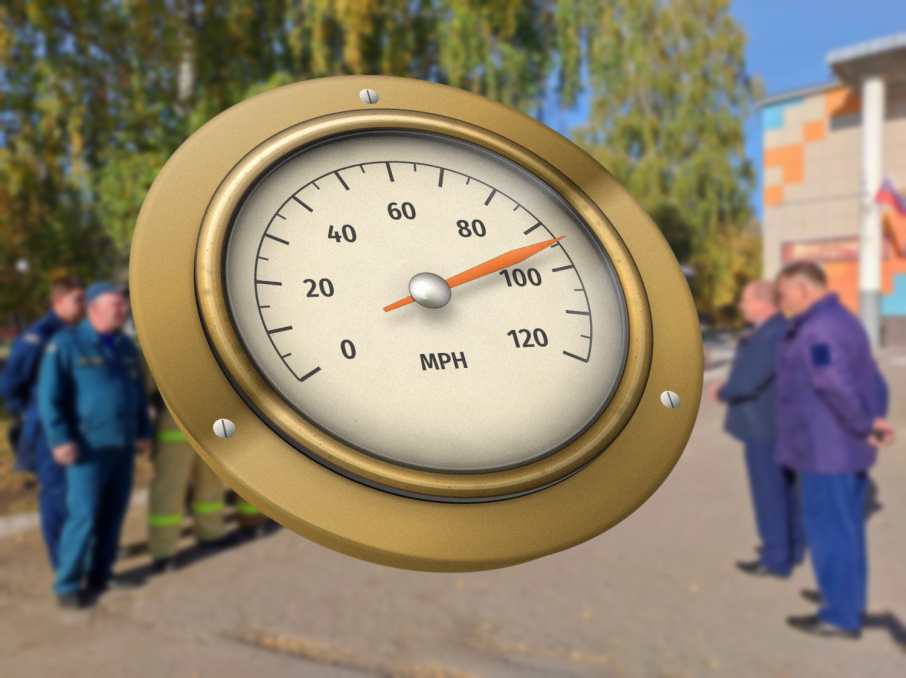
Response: 95 (mph)
